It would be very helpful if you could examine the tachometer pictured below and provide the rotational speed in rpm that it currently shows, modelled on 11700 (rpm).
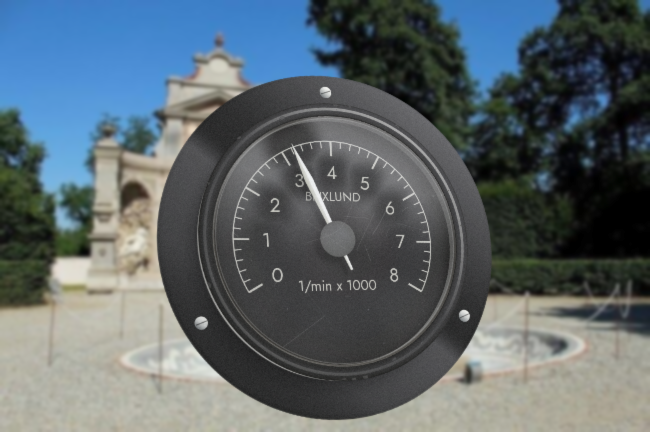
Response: 3200 (rpm)
